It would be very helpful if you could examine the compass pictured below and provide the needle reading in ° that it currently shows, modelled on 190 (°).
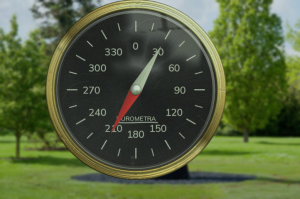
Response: 210 (°)
